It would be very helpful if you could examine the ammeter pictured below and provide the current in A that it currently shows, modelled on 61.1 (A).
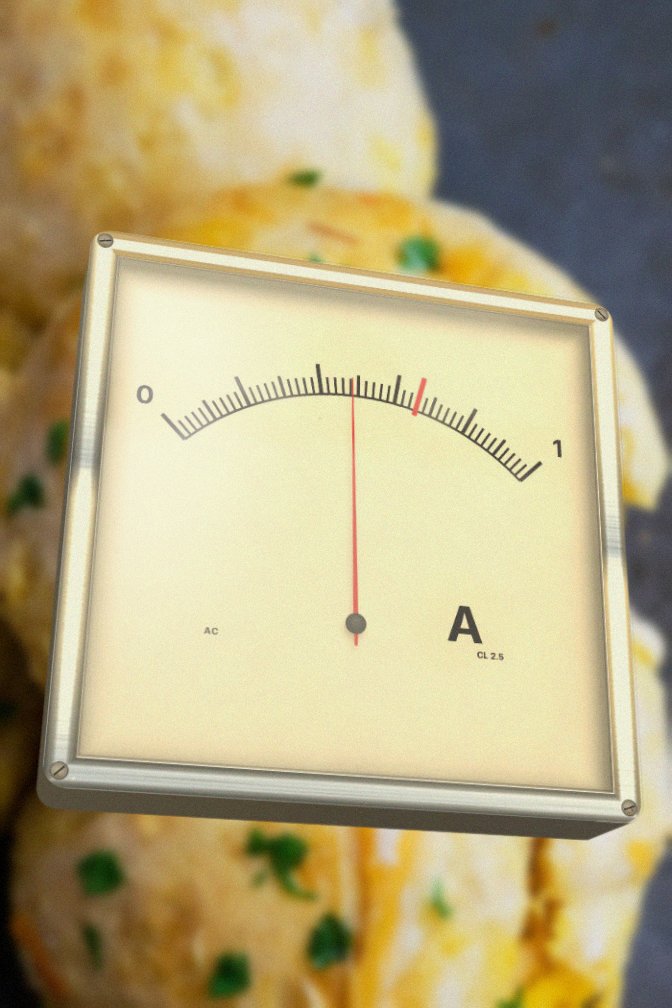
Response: 0.48 (A)
